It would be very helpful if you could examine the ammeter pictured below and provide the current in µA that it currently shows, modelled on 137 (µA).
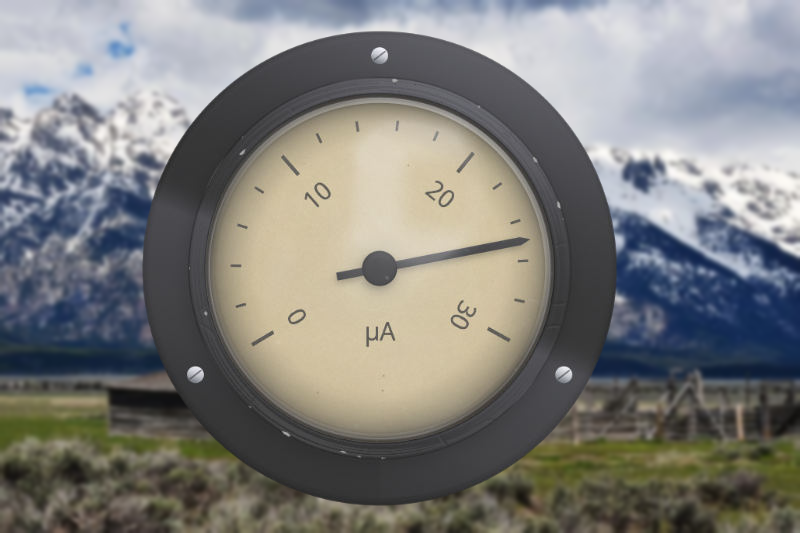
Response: 25 (µA)
